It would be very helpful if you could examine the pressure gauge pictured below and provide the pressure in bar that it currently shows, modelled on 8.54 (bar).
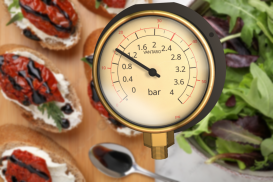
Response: 1.1 (bar)
